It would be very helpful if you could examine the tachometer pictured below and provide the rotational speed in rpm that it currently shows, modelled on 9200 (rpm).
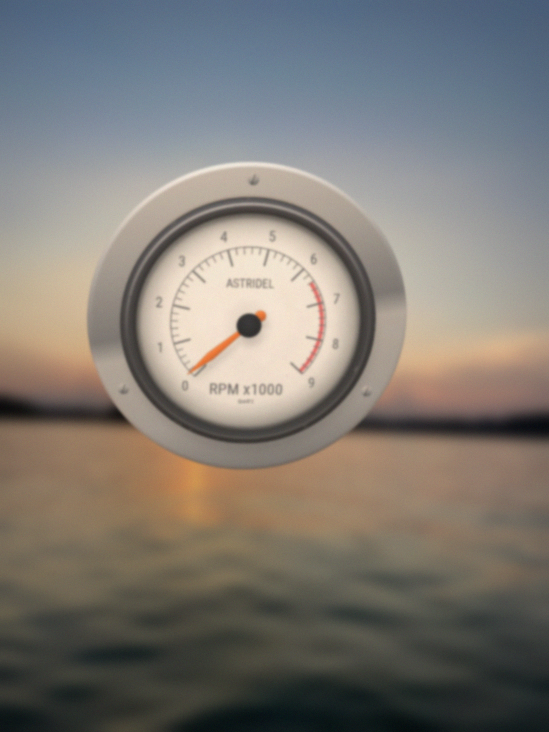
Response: 200 (rpm)
